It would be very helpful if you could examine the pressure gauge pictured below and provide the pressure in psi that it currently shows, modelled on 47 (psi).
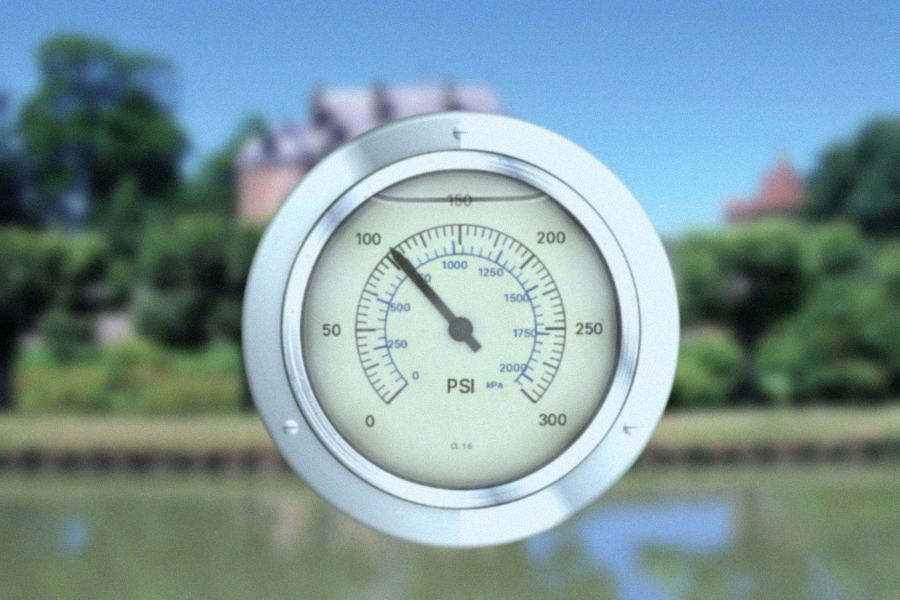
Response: 105 (psi)
